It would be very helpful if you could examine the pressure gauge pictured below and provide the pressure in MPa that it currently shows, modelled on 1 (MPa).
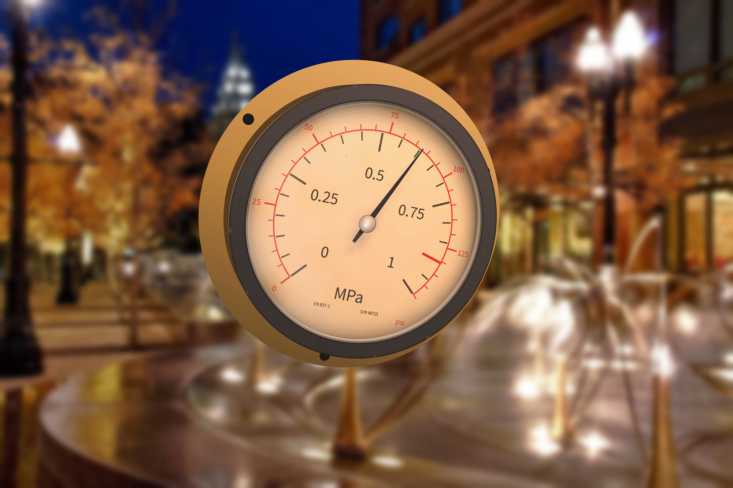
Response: 0.6 (MPa)
